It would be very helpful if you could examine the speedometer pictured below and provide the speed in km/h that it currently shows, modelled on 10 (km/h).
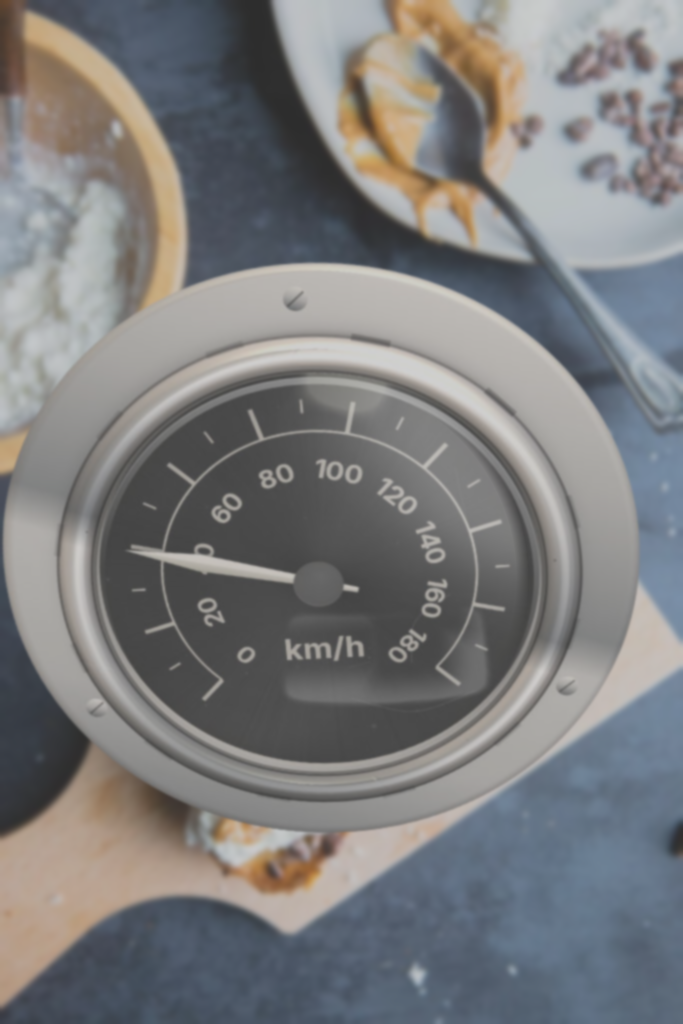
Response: 40 (km/h)
